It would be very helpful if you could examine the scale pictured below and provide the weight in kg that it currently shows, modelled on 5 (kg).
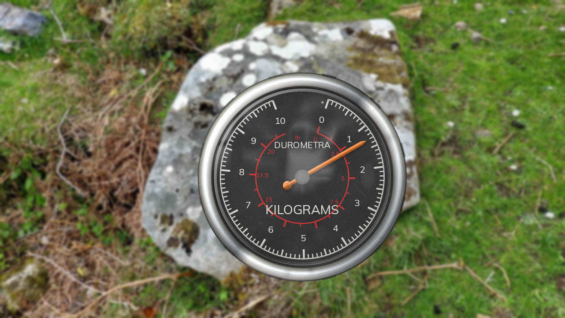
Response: 1.3 (kg)
